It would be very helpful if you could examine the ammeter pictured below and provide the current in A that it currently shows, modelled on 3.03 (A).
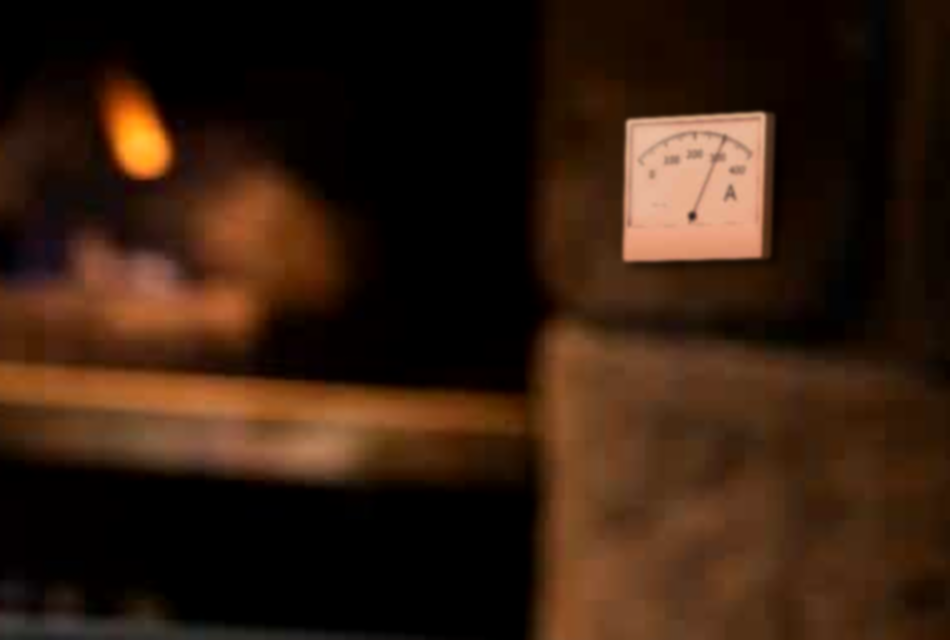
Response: 300 (A)
